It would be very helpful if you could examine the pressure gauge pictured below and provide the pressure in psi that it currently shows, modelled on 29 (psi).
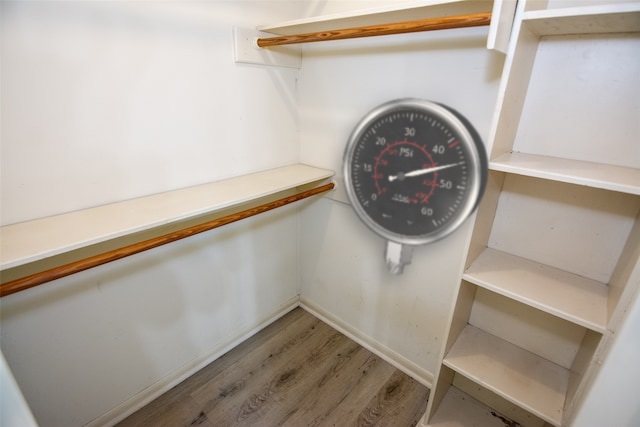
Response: 45 (psi)
